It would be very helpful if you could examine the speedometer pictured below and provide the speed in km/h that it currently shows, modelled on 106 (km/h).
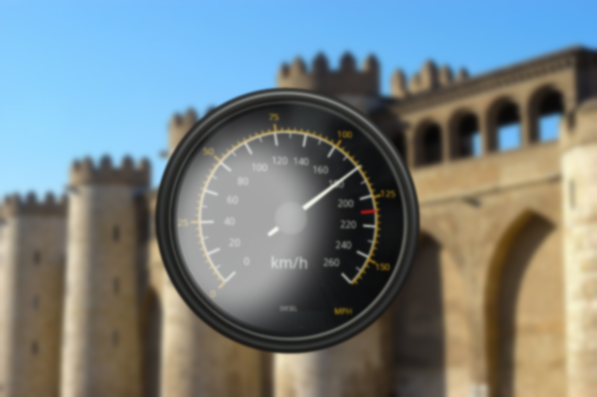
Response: 180 (km/h)
